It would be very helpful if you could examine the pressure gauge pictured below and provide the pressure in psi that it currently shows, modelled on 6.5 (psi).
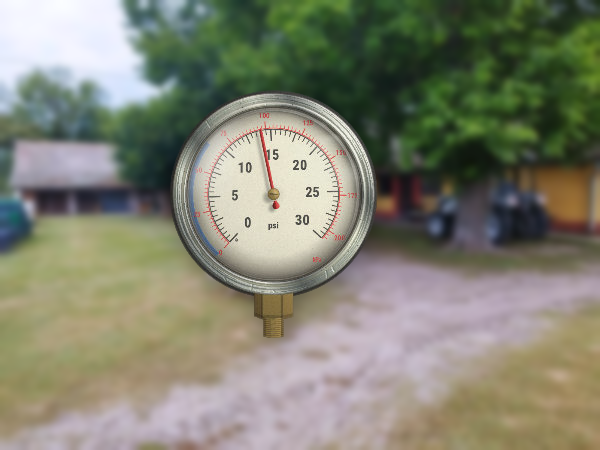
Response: 14 (psi)
